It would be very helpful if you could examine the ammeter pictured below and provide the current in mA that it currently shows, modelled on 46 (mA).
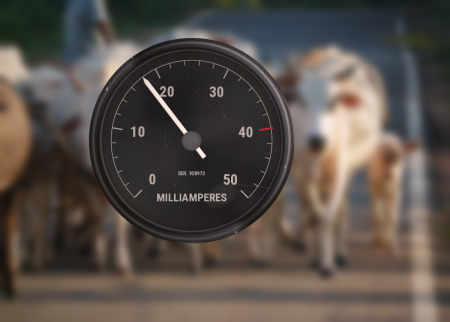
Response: 18 (mA)
